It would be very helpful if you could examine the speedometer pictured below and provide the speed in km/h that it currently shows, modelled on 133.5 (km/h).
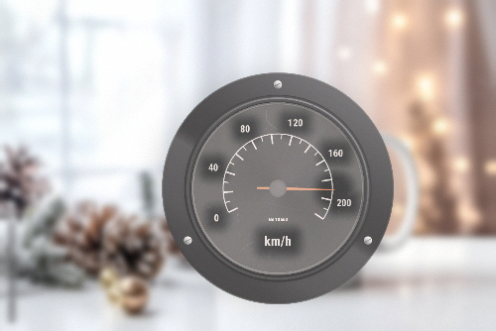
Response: 190 (km/h)
